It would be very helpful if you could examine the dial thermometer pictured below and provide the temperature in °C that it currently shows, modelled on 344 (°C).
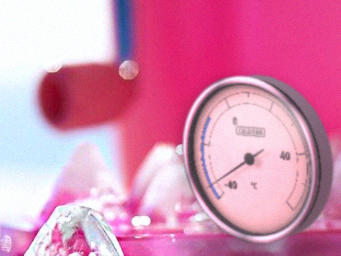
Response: -35 (°C)
